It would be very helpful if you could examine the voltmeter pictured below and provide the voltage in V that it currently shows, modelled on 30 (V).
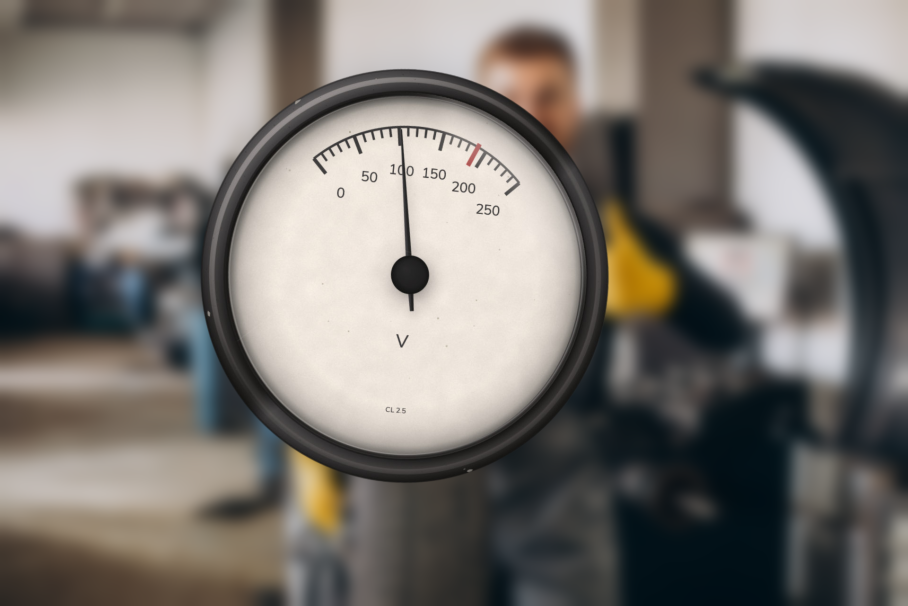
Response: 100 (V)
